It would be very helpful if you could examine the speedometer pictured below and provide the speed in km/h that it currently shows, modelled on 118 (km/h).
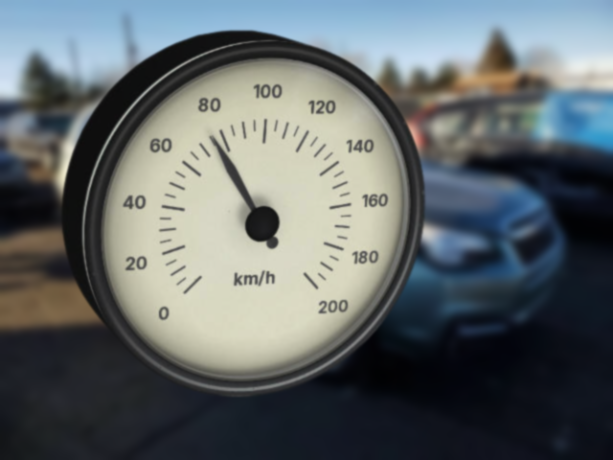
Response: 75 (km/h)
